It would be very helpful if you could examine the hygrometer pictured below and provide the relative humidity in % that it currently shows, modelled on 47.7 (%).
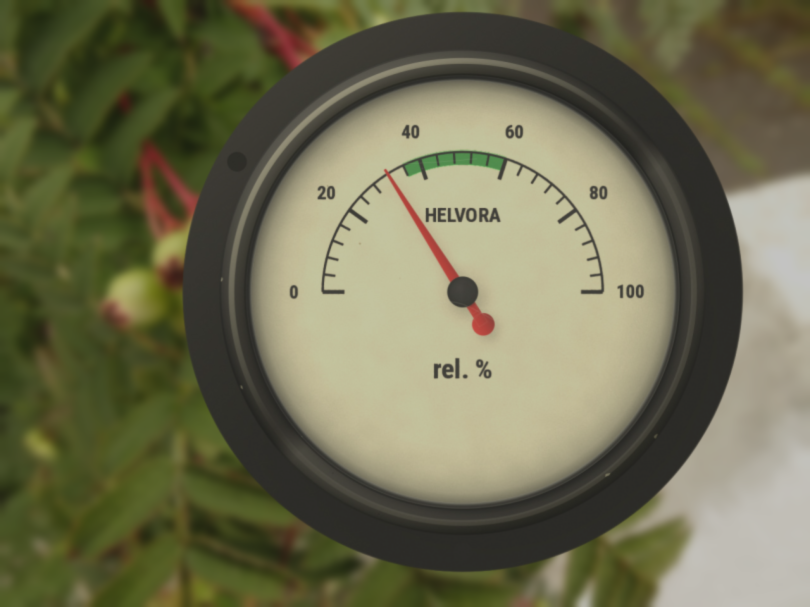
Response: 32 (%)
